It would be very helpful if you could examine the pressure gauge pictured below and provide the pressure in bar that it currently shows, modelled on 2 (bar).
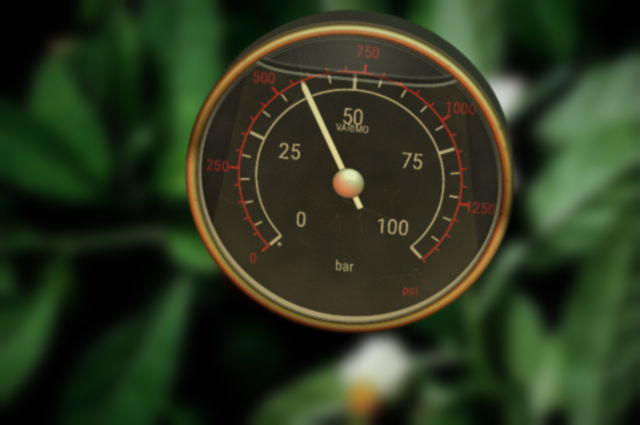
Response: 40 (bar)
